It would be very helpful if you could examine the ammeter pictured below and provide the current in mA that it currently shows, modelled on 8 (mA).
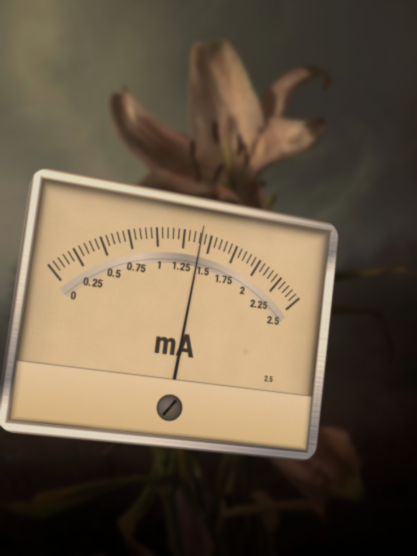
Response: 1.4 (mA)
